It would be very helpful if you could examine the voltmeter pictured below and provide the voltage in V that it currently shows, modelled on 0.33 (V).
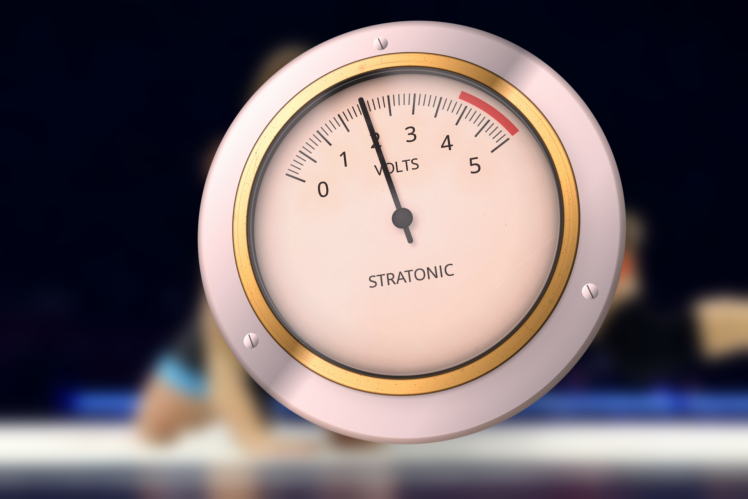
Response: 2 (V)
